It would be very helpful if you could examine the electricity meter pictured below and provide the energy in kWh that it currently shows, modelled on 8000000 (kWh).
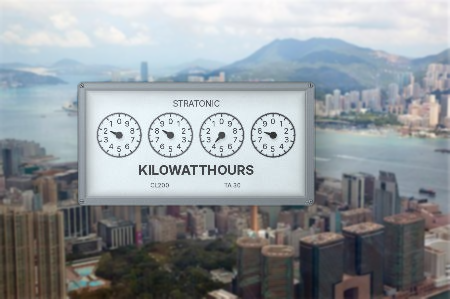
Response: 1838 (kWh)
